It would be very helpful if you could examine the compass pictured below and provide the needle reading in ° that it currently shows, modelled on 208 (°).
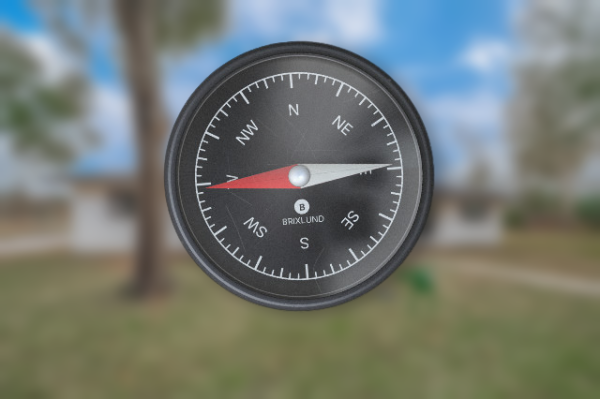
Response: 267.5 (°)
